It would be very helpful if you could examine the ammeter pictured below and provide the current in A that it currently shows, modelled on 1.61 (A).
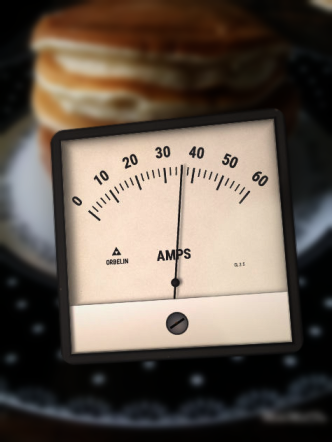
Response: 36 (A)
